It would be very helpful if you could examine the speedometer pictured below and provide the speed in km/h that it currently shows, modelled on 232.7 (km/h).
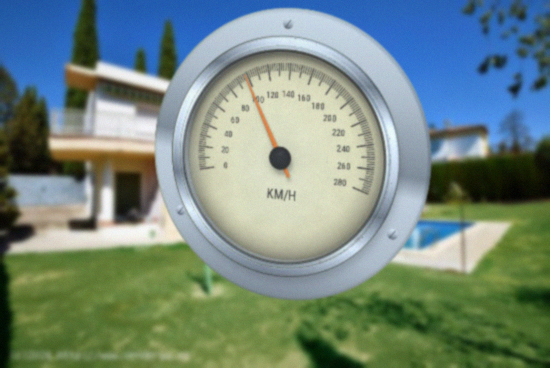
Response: 100 (km/h)
